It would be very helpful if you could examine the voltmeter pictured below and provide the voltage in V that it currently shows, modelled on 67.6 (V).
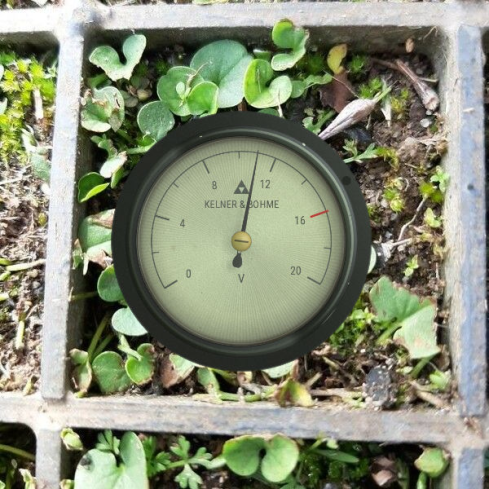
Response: 11 (V)
